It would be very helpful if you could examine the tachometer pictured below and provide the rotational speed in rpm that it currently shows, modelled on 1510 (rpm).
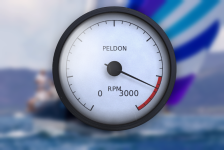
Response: 2650 (rpm)
